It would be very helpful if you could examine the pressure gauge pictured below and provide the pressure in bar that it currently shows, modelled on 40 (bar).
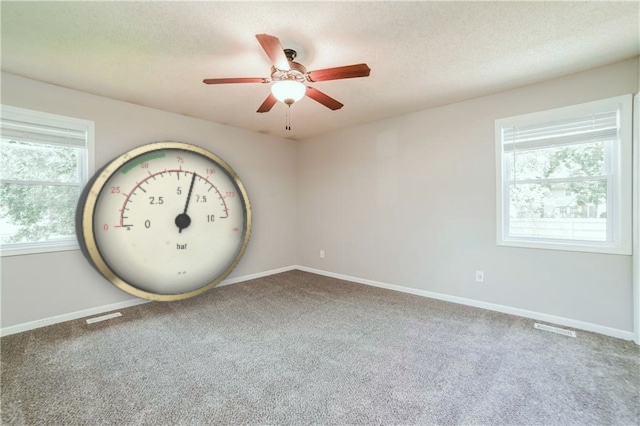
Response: 6 (bar)
